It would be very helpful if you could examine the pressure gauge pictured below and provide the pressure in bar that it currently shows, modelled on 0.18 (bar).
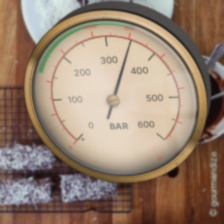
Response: 350 (bar)
